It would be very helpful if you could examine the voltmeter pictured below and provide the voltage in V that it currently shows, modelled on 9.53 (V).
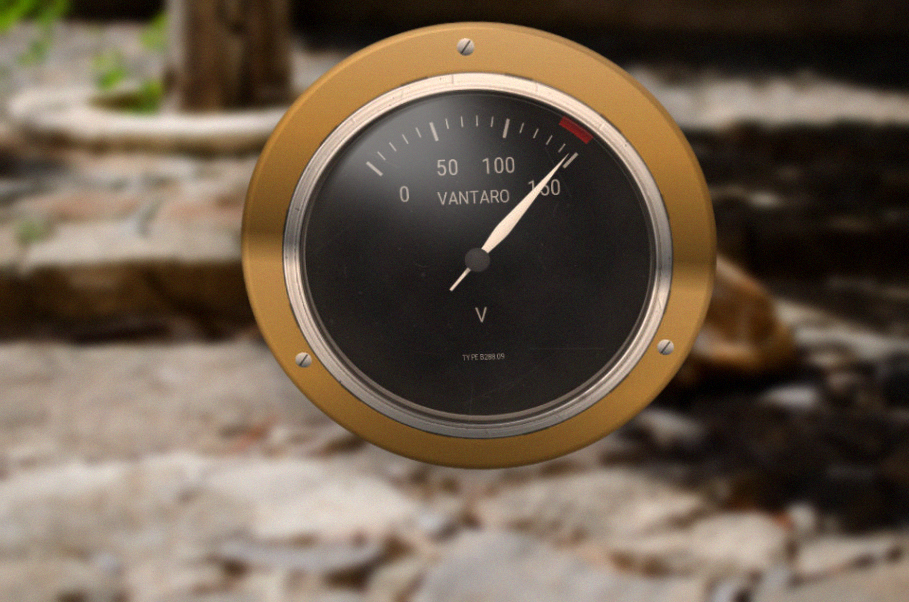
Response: 145 (V)
